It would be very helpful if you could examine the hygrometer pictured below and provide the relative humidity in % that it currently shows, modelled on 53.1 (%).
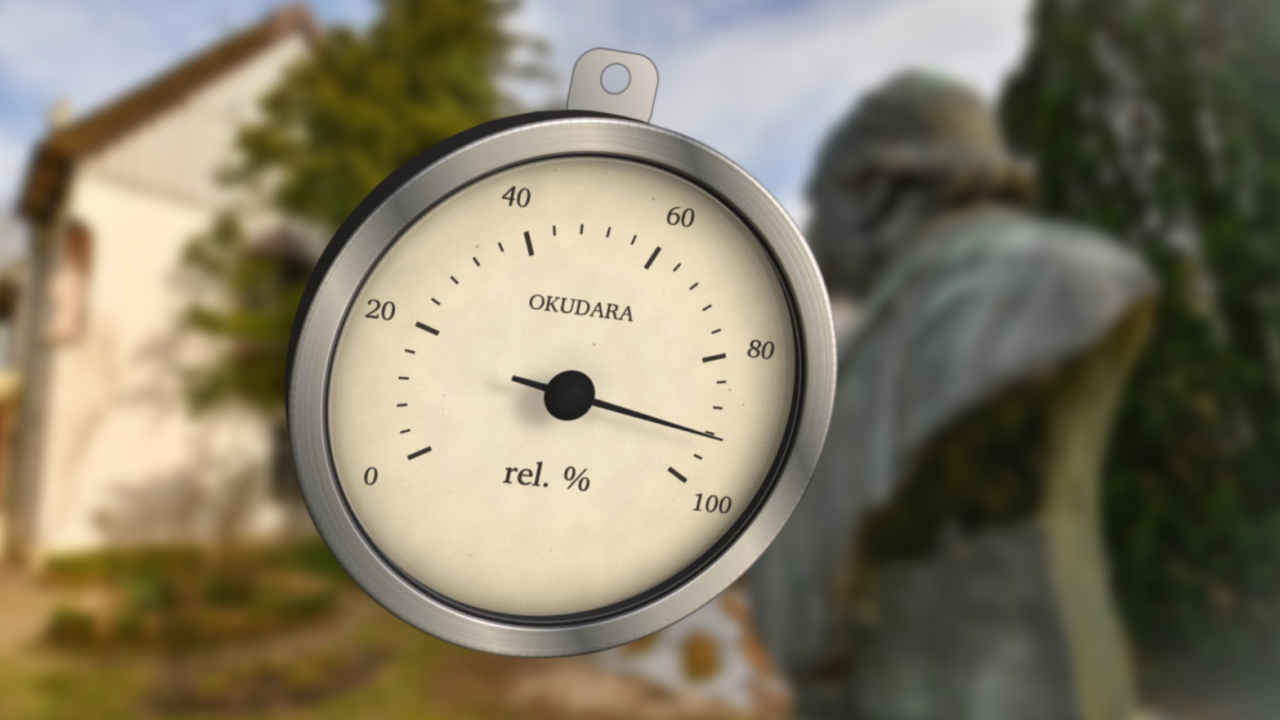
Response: 92 (%)
